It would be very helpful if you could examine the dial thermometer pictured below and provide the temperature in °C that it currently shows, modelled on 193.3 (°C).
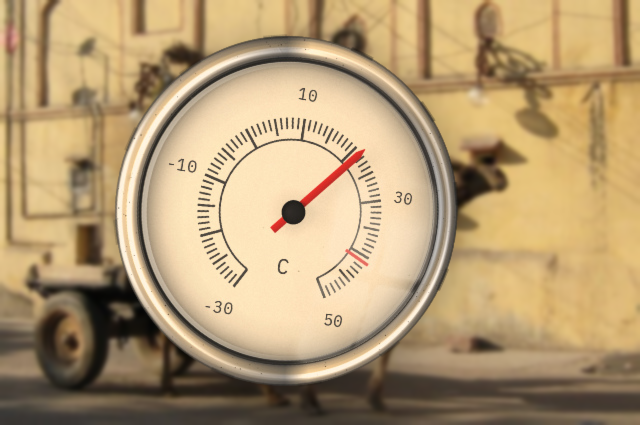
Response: 21 (°C)
